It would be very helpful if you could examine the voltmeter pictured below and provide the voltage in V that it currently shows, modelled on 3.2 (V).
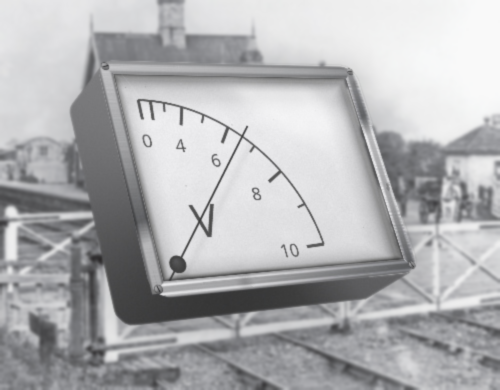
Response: 6.5 (V)
